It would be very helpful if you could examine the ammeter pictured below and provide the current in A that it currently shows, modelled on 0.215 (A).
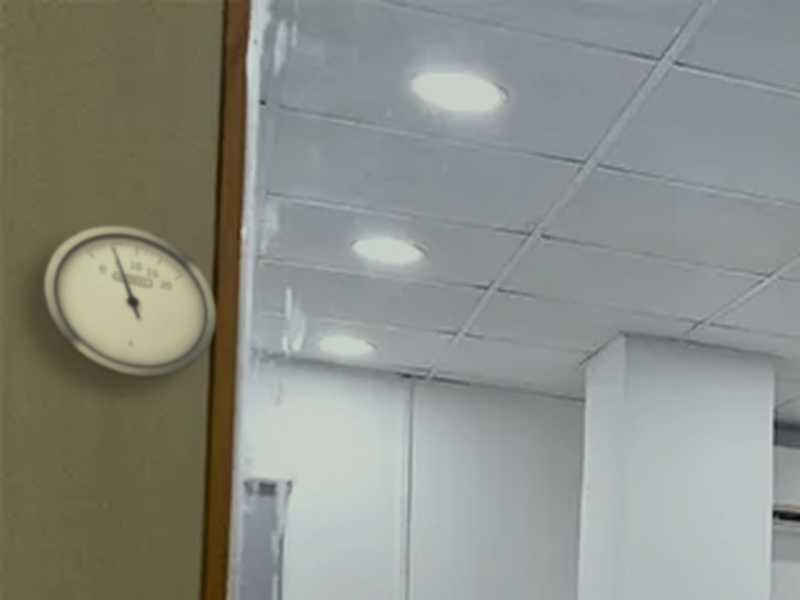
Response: 5 (A)
